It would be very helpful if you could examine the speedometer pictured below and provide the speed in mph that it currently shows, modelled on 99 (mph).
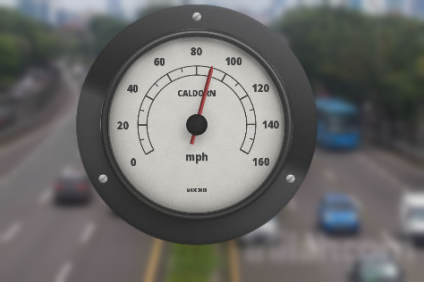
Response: 90 (mph)
